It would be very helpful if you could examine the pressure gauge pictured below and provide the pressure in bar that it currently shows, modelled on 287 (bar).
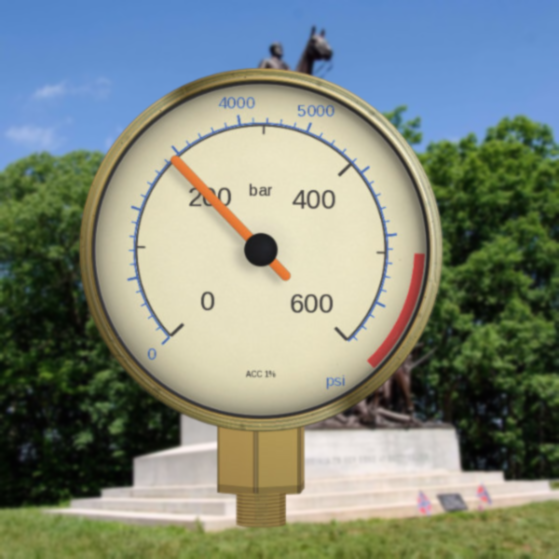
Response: 200 (bar)
